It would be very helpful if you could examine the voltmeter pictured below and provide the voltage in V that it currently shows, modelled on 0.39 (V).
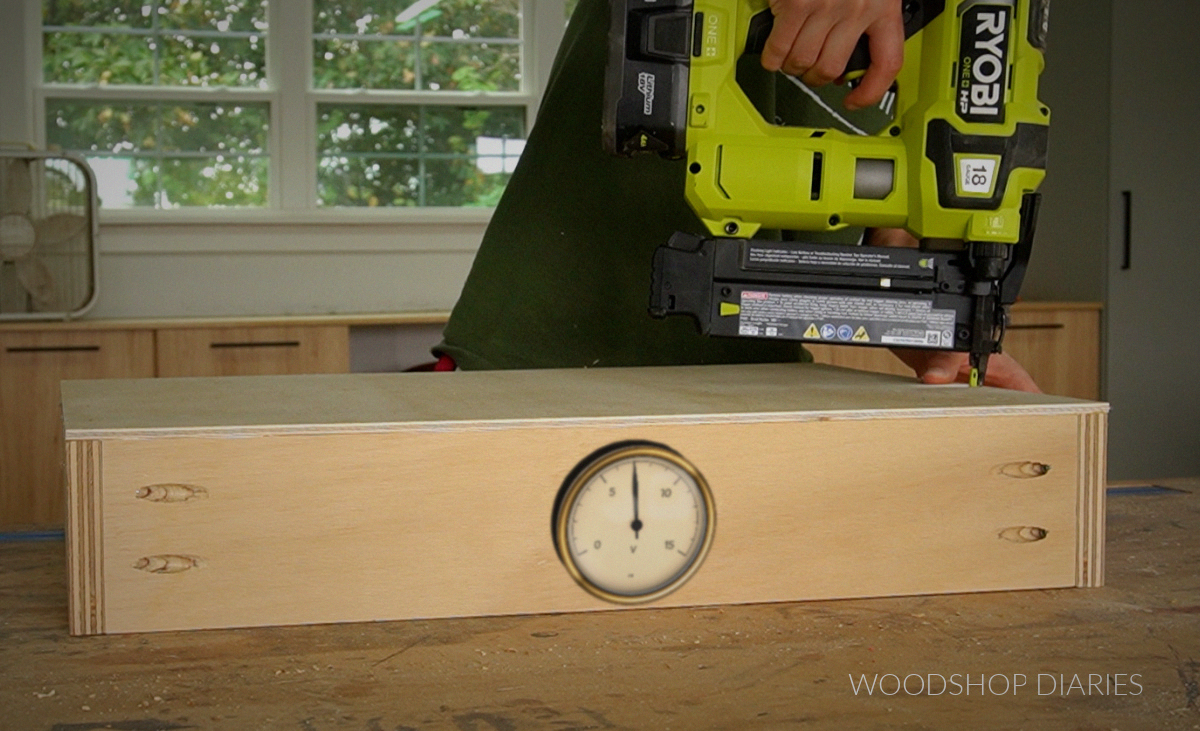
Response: 7 (V)
